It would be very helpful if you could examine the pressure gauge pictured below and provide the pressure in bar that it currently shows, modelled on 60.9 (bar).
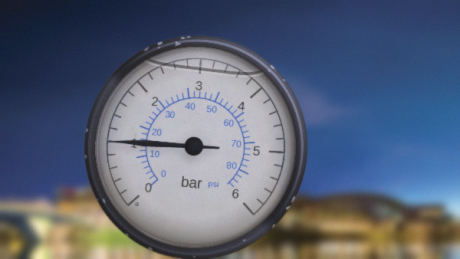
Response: 1 (bar)
